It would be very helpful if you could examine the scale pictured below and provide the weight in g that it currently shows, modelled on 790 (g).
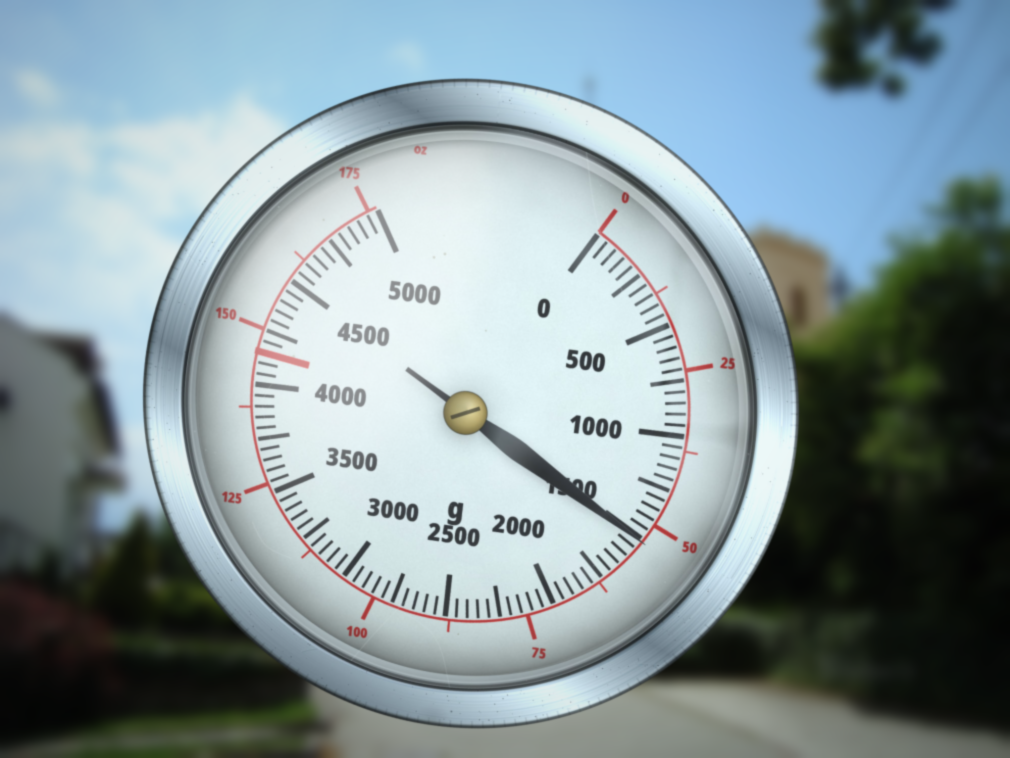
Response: 1500 (g)
